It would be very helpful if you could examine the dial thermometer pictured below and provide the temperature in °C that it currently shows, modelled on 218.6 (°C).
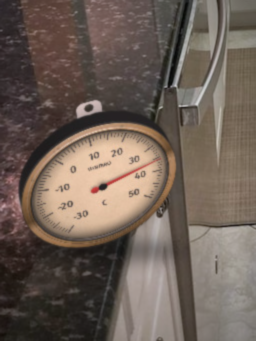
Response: 35 (°C)
